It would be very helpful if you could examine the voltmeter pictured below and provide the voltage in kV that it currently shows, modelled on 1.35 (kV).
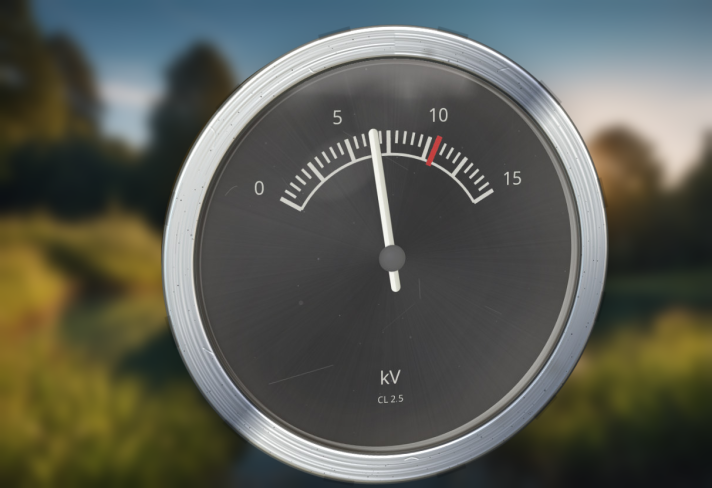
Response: 6.5 (kV)
